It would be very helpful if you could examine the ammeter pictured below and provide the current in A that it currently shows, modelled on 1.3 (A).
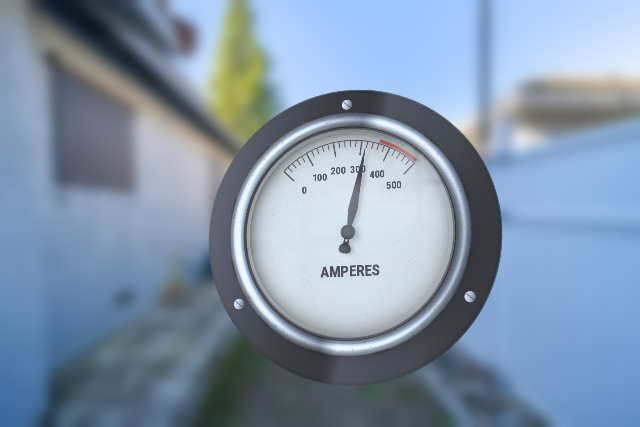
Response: 320 (A)
